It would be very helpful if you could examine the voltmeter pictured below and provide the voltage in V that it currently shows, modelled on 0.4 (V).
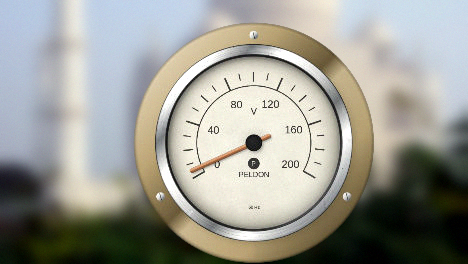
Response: 5 (V)
